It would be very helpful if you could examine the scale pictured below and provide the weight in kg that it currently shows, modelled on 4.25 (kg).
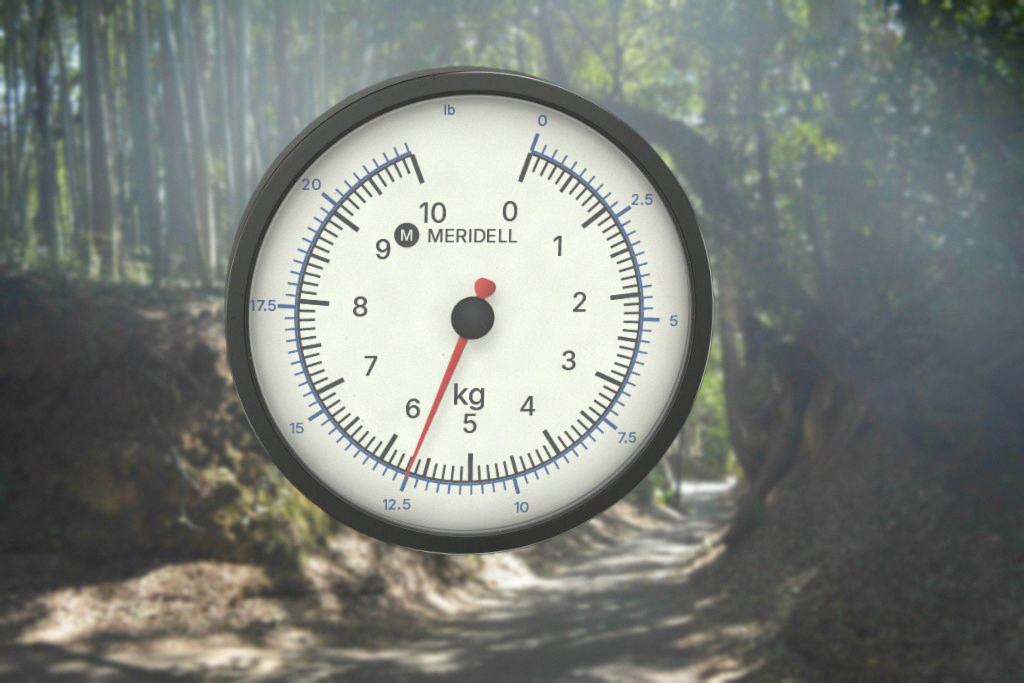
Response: 5.7 (kg)
